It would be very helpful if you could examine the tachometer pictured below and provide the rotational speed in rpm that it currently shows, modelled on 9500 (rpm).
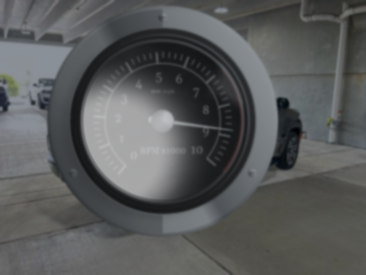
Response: 8800 (rpm)
